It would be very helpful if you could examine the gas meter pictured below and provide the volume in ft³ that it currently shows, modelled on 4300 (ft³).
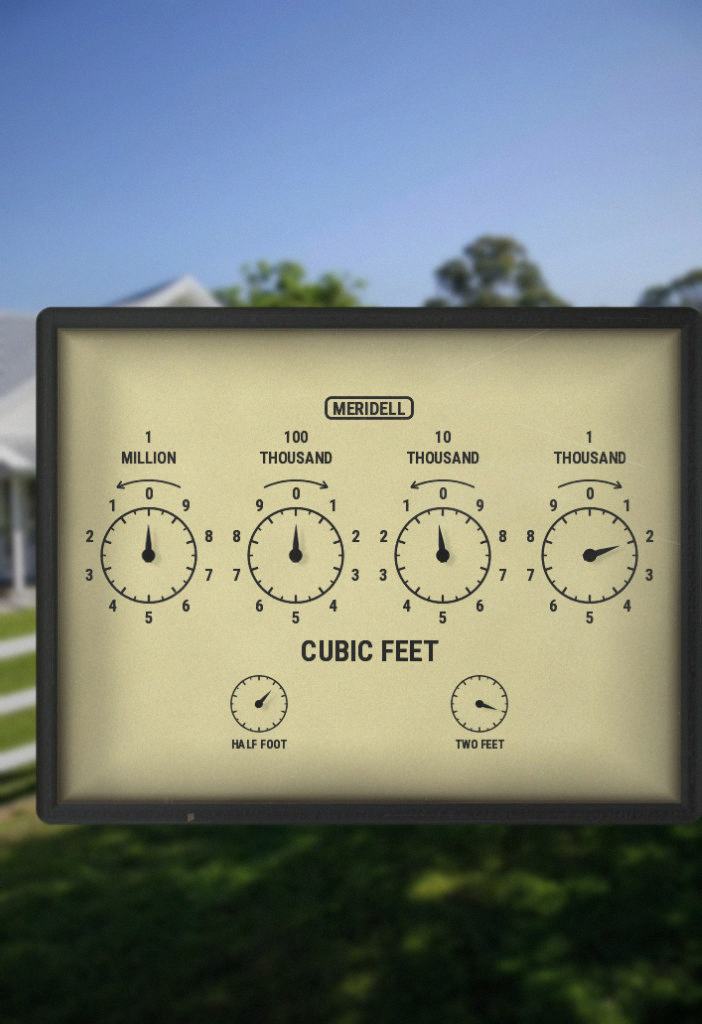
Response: 200 (ft³)
